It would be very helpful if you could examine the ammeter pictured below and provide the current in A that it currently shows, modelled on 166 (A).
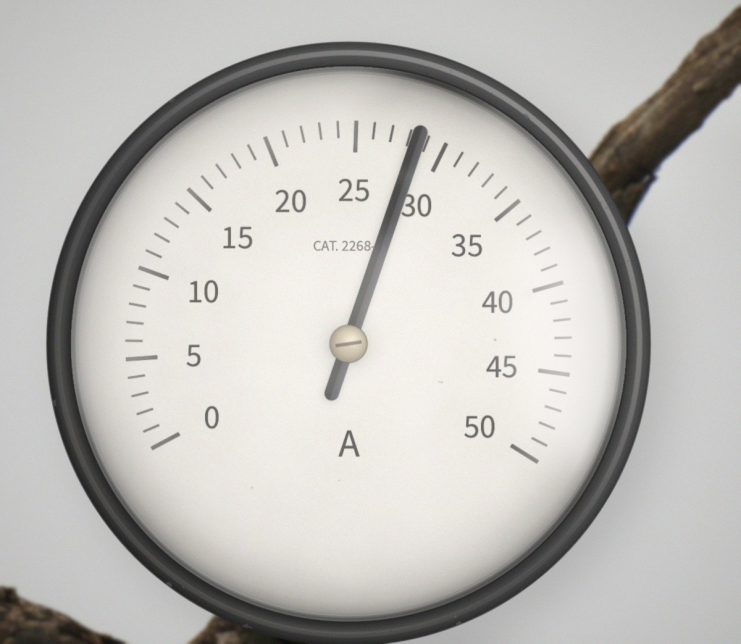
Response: 28.5 (A)
